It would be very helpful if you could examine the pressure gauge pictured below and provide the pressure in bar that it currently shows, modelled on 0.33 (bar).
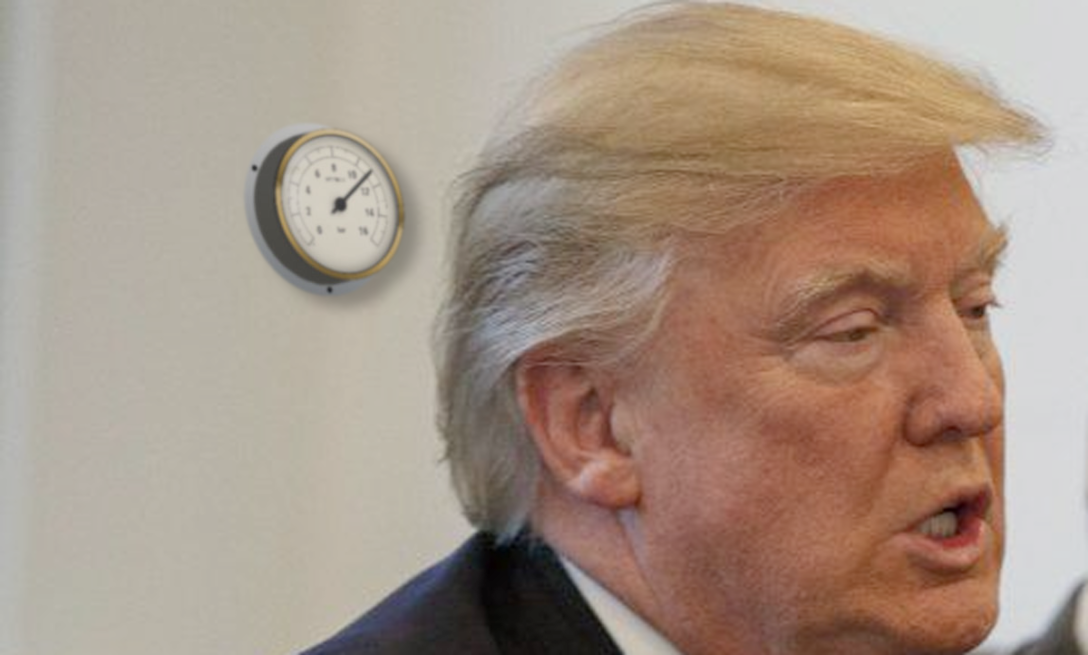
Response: 11 (bar)
